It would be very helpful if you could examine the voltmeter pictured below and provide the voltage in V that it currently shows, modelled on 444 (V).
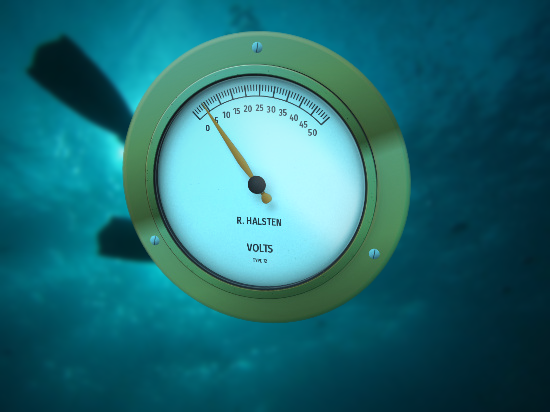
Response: 5 (V)
